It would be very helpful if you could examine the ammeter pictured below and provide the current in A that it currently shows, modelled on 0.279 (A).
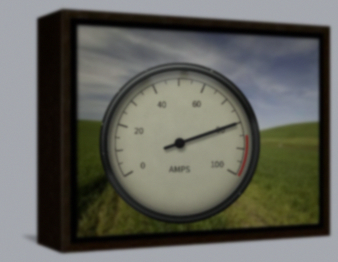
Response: 80 (A)
